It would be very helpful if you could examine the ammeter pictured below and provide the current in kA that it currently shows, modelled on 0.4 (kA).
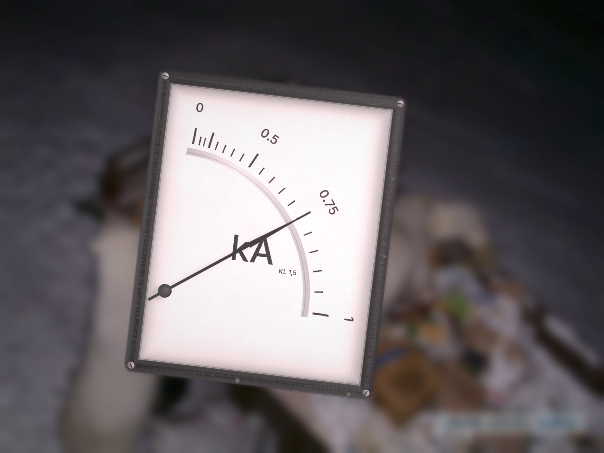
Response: 0.75 (kA)
